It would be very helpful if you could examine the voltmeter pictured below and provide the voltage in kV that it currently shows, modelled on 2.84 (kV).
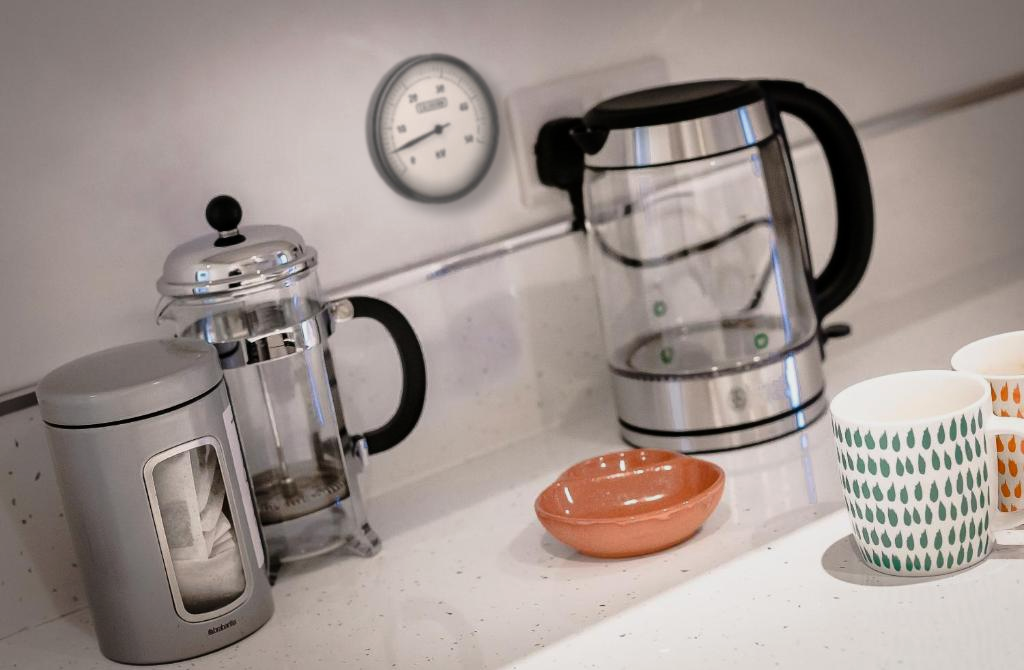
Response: 5 (kV)
